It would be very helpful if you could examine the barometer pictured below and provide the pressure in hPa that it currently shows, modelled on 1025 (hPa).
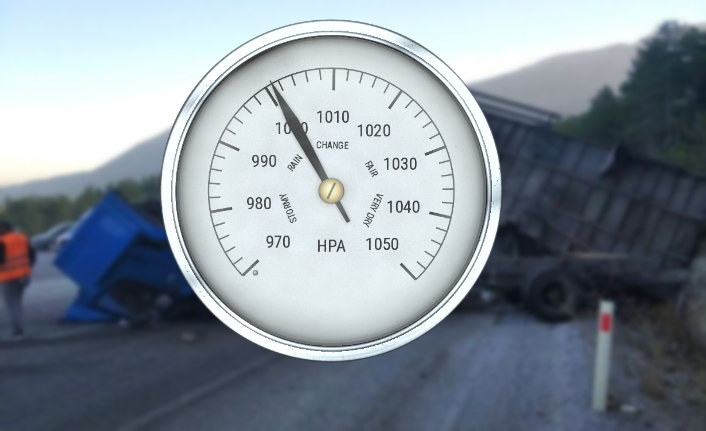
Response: 1001 (hPa)
